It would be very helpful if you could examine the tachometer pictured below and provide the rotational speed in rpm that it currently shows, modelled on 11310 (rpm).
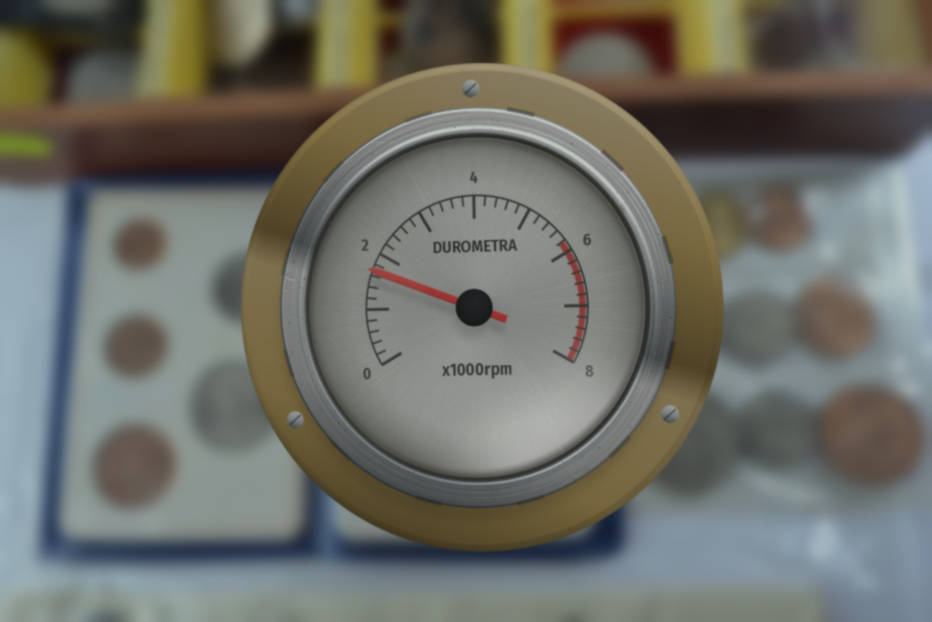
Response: 1700 (rpm)
